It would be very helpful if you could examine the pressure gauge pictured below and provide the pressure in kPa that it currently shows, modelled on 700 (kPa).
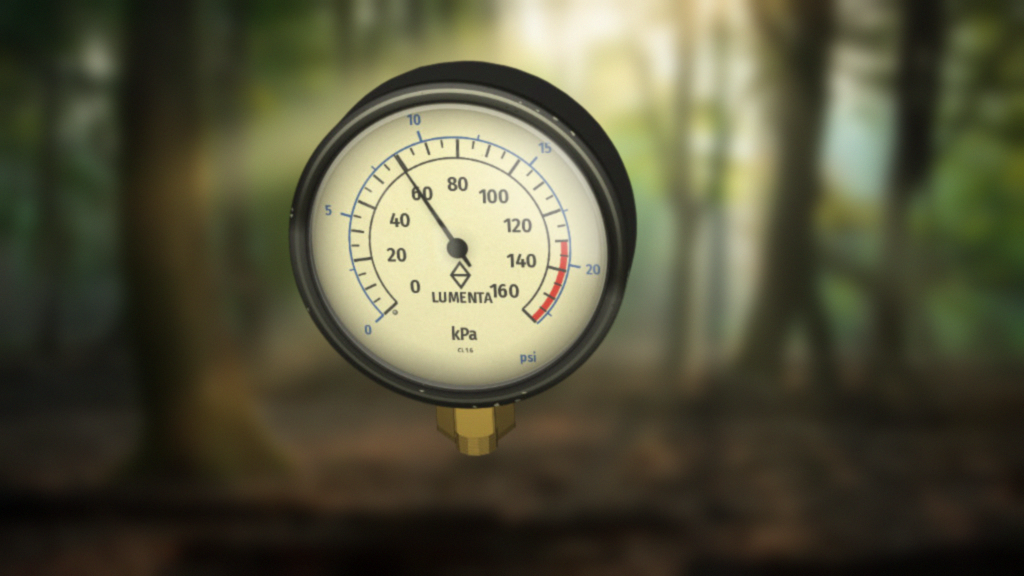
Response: 60 (kPa)
